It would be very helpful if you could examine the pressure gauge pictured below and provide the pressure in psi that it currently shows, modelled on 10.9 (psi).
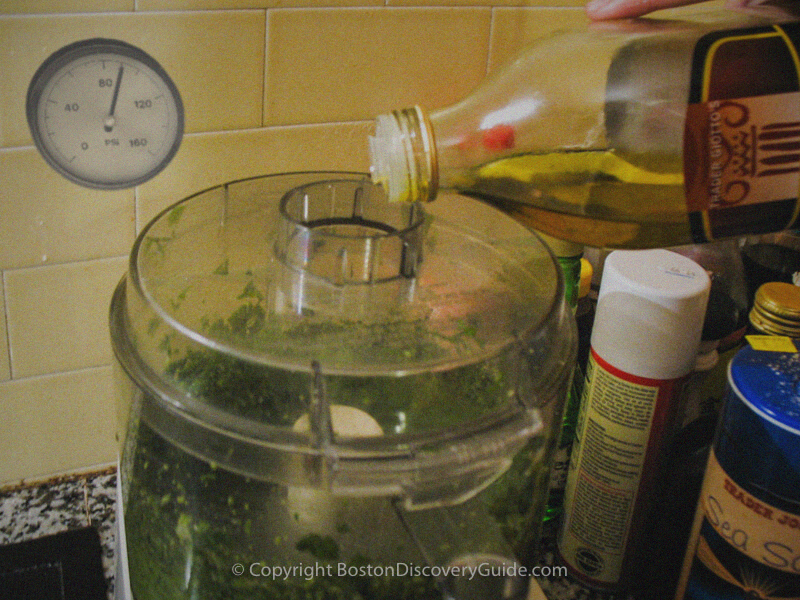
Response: 90 (psi)
